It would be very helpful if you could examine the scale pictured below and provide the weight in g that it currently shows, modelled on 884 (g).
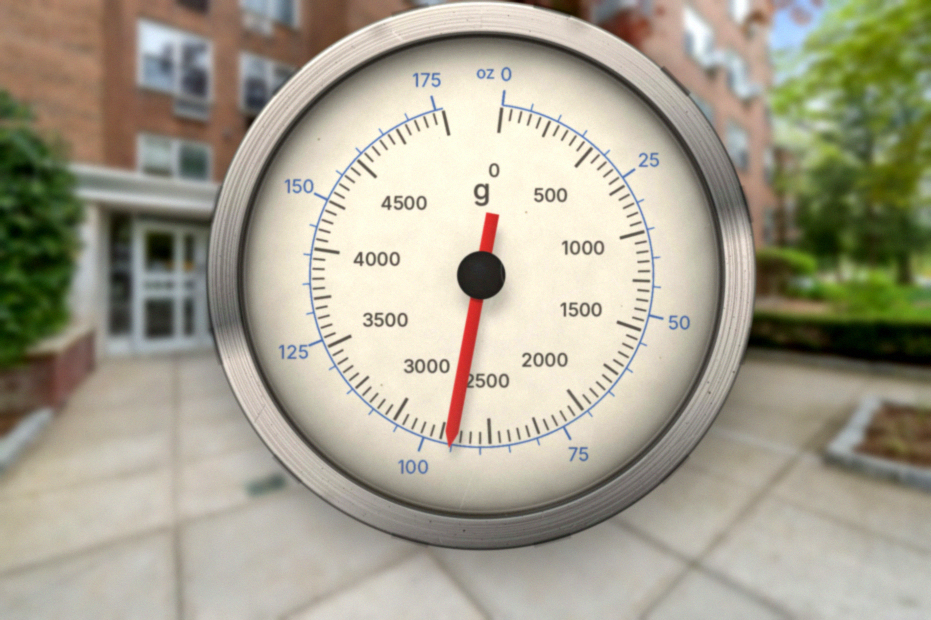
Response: 2700 (g)
